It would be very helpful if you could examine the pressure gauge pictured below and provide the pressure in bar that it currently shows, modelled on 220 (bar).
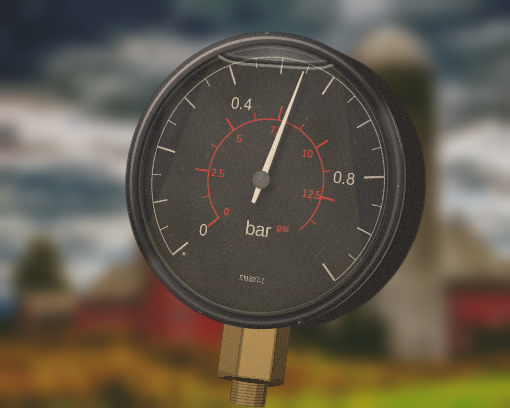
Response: 0.55 (bar)
